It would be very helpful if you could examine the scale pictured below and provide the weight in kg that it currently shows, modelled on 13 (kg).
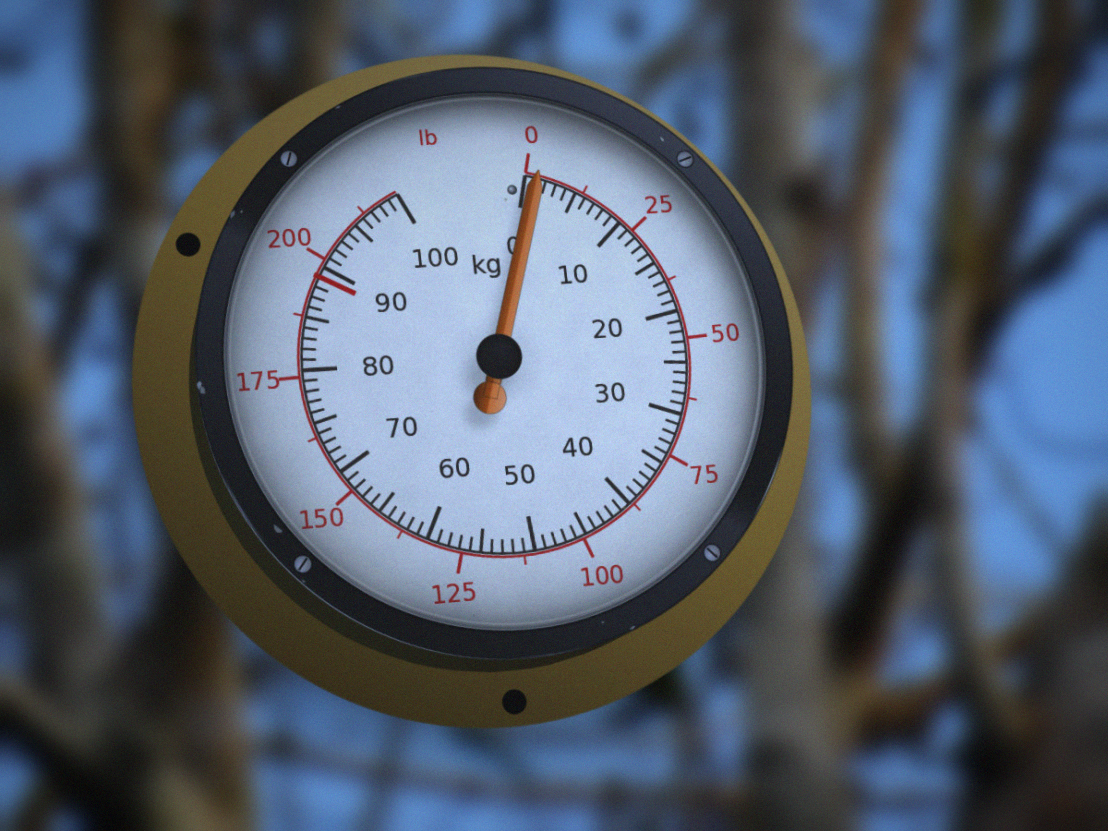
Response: 1 (kg)
